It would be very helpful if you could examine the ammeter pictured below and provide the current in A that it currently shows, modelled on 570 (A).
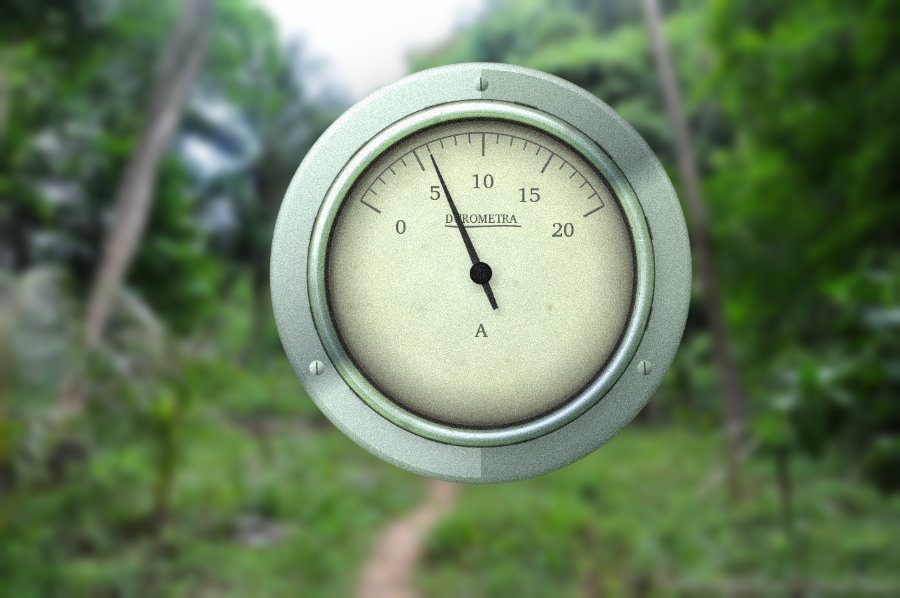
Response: 6 (A)
